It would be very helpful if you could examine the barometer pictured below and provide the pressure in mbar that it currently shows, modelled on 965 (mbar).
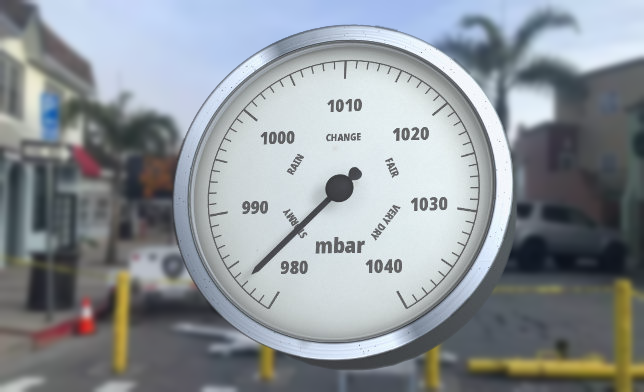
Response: 983 (mbar)
